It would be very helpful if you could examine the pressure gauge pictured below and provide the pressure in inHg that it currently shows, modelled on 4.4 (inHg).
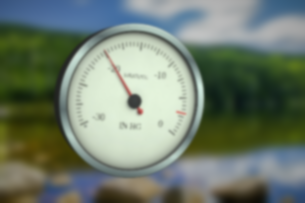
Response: -20 (inHg)
